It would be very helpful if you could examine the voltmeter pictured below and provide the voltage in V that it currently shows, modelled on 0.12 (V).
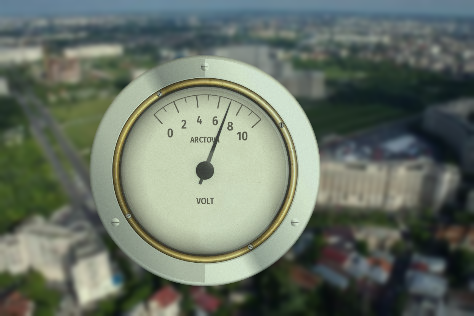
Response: 7 (V)
